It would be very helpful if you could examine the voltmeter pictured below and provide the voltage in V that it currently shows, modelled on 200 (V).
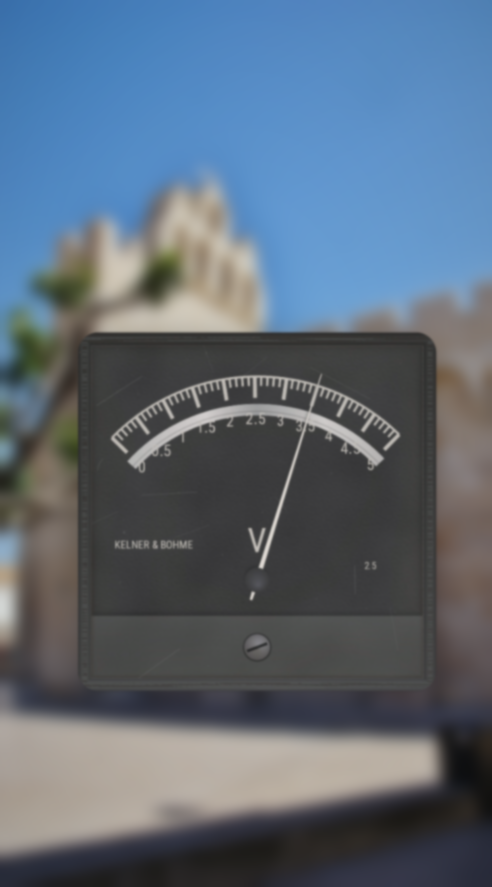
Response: 3.5 (V)
